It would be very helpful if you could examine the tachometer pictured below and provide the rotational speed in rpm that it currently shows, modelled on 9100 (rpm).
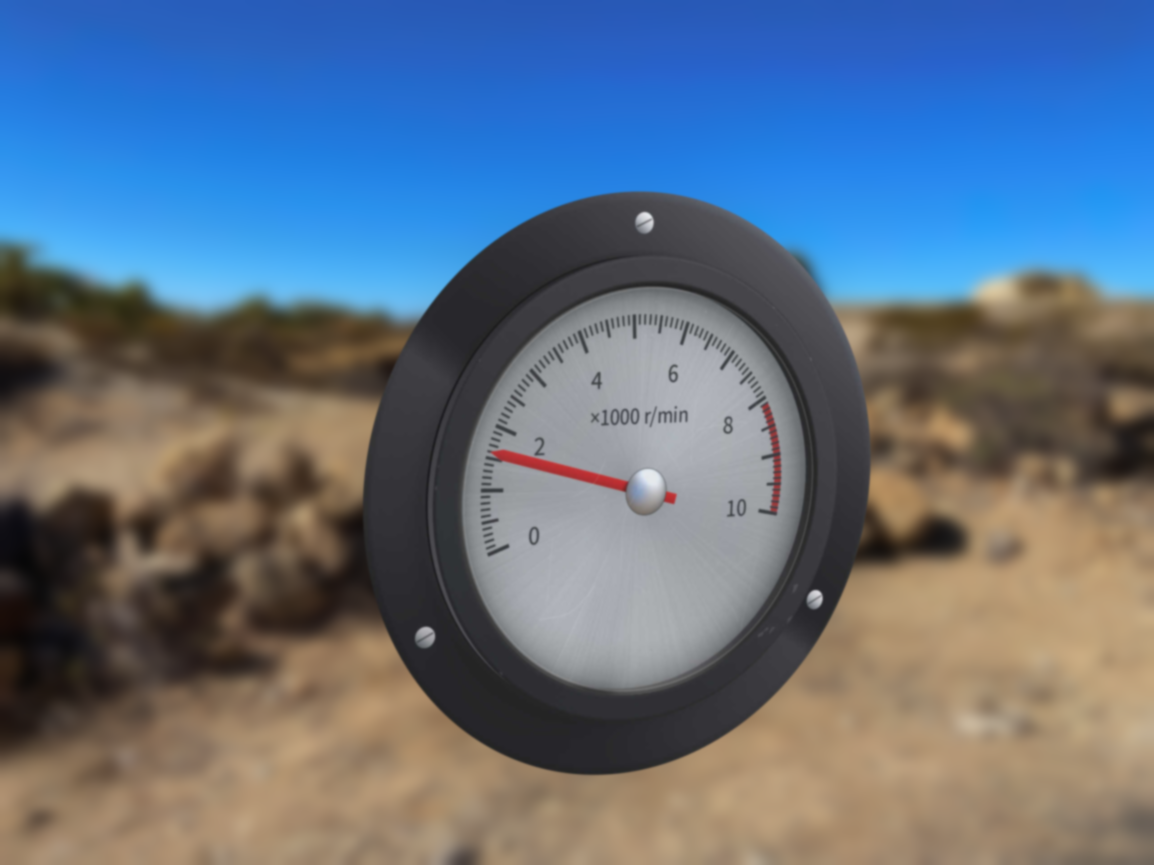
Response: 1600 (rpm)
